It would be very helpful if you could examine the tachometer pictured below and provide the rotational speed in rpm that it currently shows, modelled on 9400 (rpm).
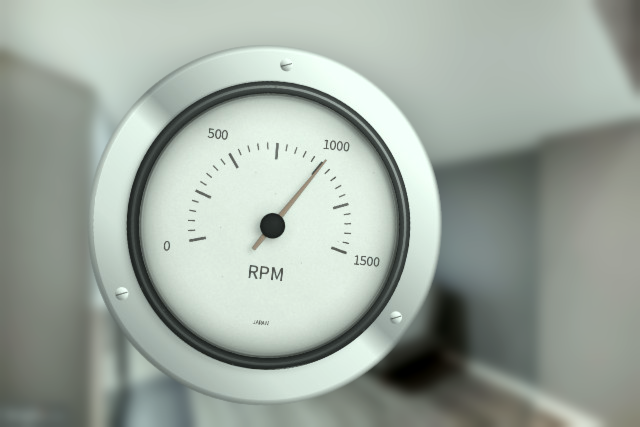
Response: 1000 (rpm)
